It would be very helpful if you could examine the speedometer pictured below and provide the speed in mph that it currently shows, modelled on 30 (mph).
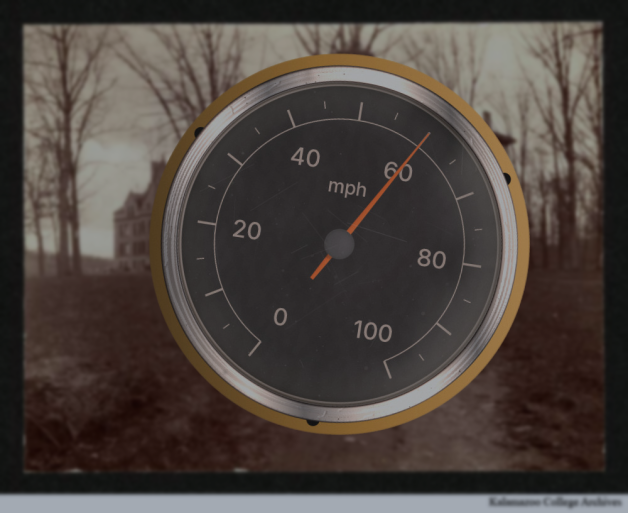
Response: 60 (mph)
